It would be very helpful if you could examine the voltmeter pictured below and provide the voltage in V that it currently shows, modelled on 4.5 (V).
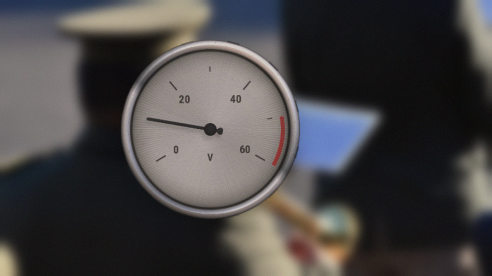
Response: 10 (V)
